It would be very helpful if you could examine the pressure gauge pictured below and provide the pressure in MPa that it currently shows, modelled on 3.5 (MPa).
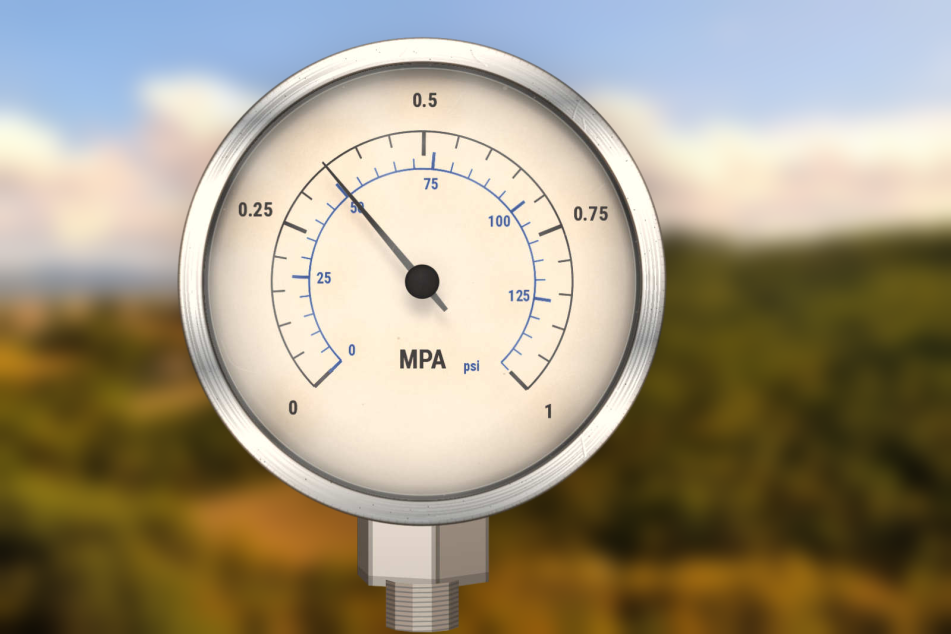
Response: 0.35 (MPa)
